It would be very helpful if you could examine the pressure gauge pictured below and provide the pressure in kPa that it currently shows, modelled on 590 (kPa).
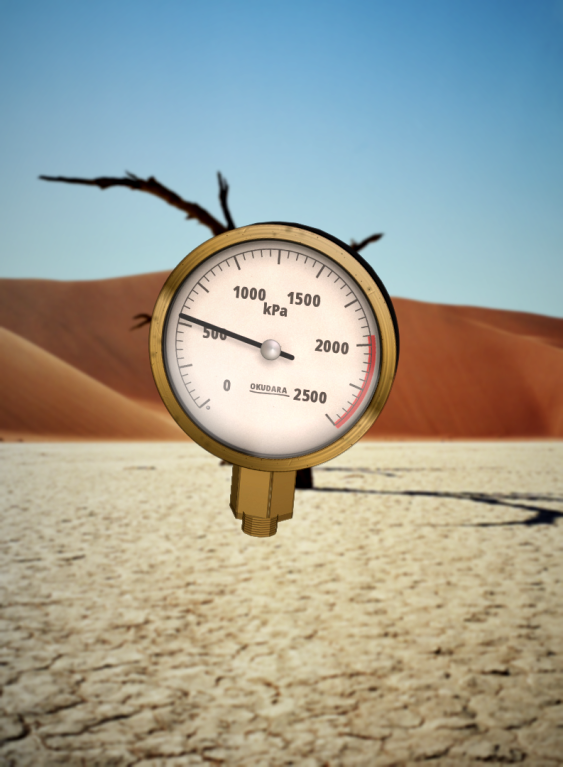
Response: 550 (kPa)
